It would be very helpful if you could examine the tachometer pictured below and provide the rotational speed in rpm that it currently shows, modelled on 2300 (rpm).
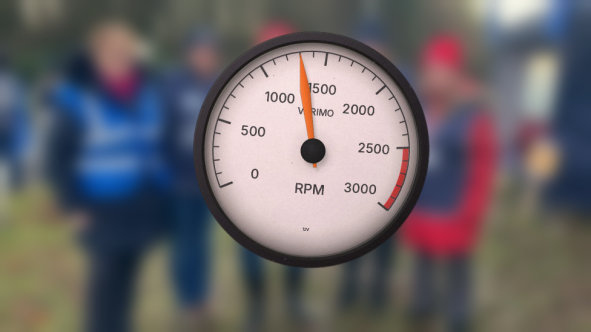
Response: 1300 (rpm)
